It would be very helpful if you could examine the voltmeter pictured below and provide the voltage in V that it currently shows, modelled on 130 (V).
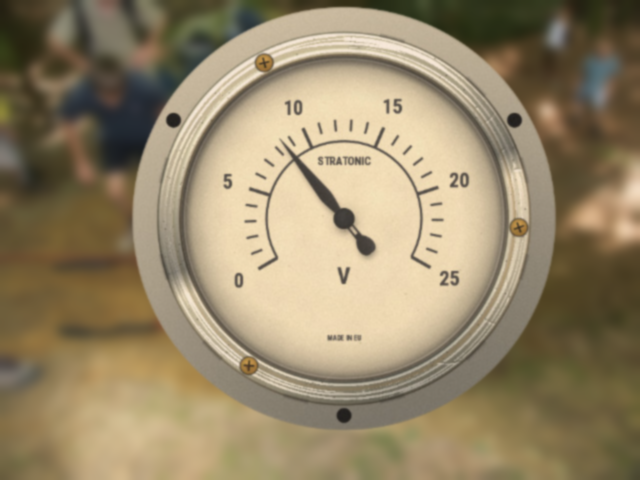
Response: 8.5 (V)
